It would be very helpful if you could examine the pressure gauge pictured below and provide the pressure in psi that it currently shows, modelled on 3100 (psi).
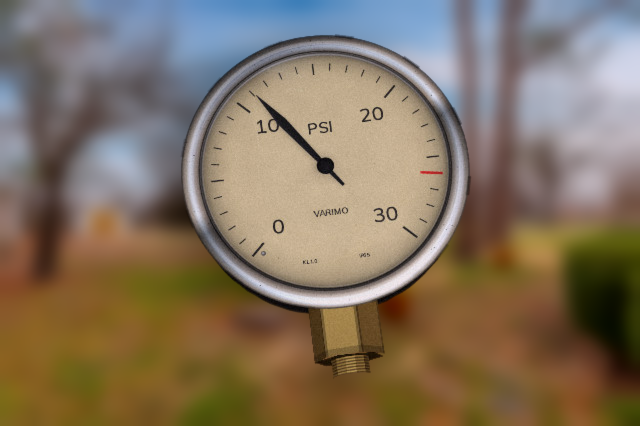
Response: 11 (psi)
